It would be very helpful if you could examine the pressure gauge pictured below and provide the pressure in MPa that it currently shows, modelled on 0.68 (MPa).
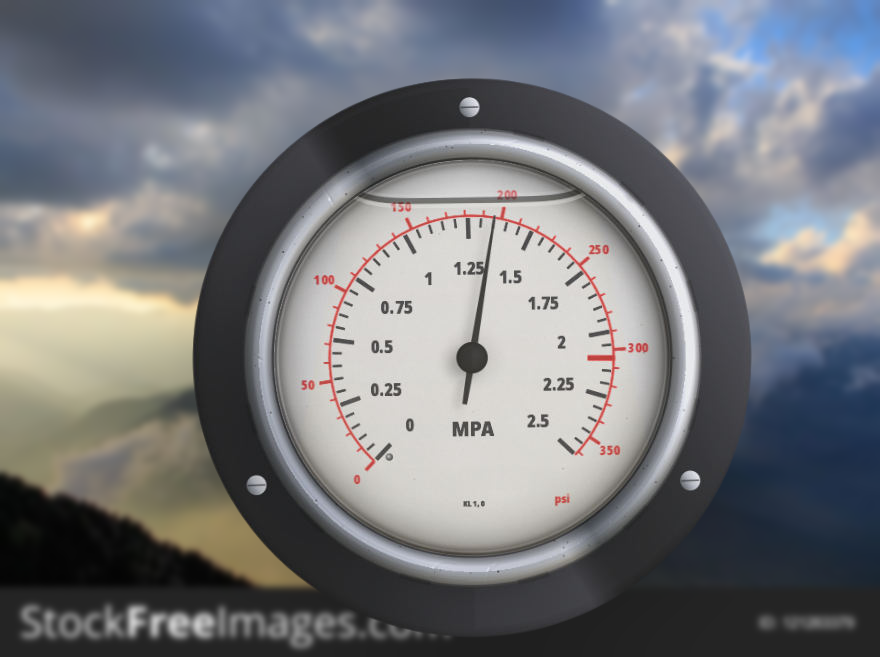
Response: 1.35 (MPa)
